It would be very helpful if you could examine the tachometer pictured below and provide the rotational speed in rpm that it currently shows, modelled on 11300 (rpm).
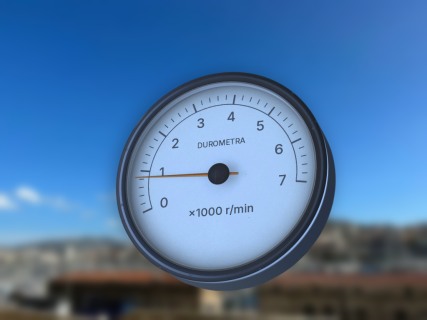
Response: 800 (rpm)
